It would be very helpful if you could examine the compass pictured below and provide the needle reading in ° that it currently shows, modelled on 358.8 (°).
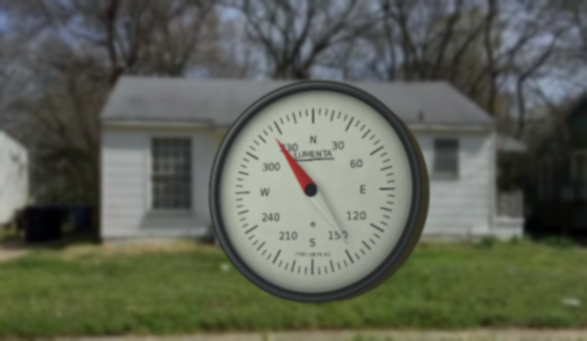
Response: 325 (°)
